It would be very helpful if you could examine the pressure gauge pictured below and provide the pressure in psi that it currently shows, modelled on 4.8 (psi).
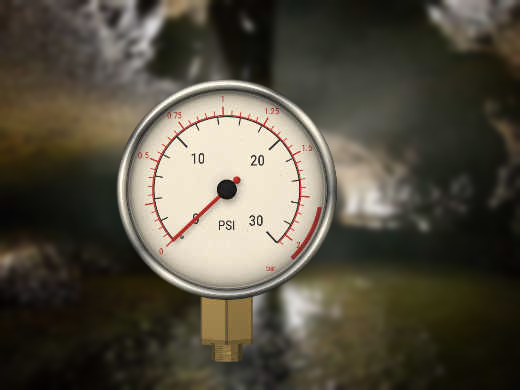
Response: 0 (psi)
